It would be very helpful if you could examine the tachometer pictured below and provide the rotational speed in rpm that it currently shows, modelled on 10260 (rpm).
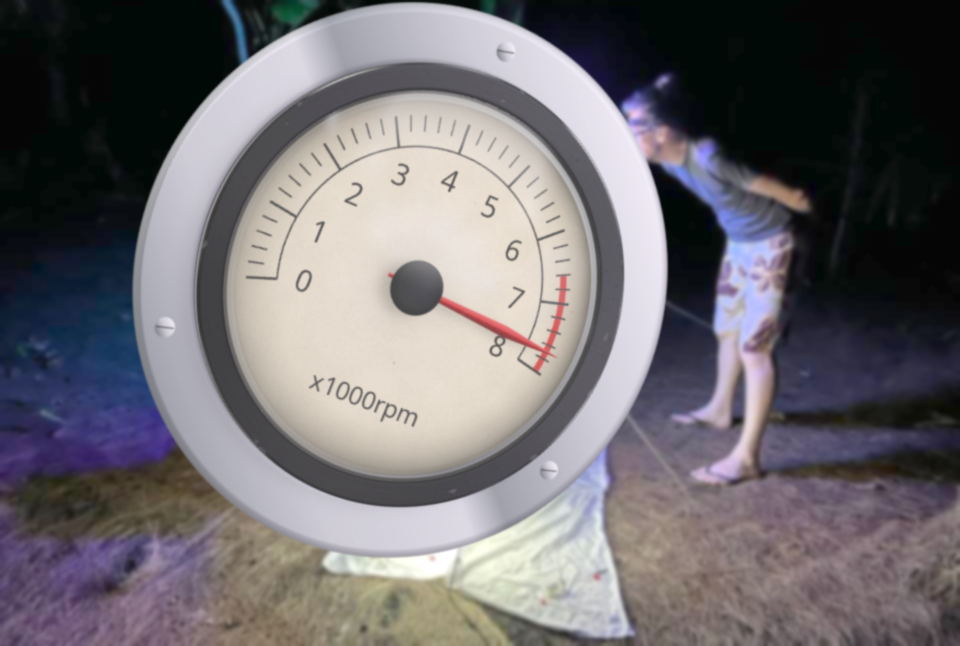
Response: 7700 (rpm)
